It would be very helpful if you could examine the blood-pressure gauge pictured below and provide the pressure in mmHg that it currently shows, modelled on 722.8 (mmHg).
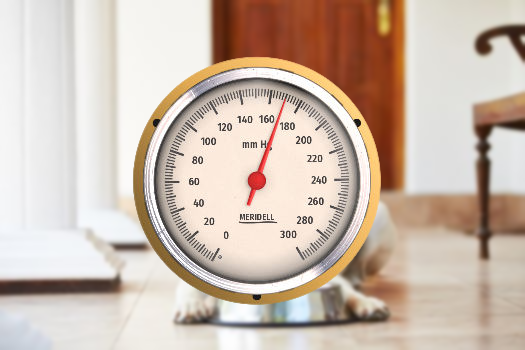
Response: 170 (mmHg)
